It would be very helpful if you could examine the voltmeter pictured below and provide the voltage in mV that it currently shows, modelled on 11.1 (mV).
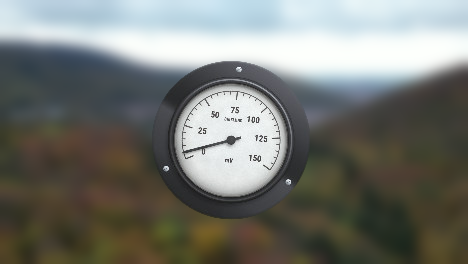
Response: 5 (mV)
